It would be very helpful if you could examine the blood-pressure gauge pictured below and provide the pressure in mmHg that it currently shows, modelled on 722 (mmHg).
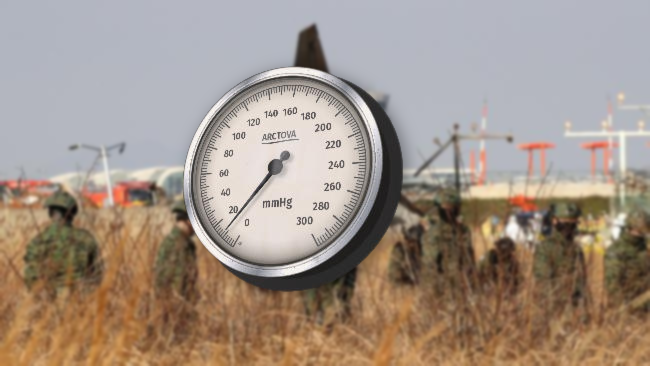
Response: 10 (mmHg)
